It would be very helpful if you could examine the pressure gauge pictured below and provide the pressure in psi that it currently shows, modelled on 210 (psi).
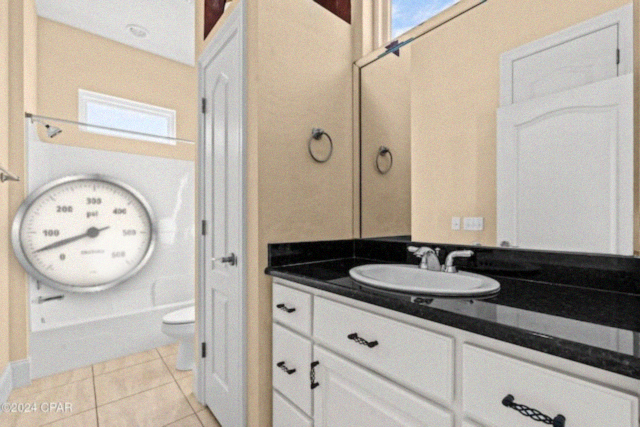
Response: 50 (psi)
